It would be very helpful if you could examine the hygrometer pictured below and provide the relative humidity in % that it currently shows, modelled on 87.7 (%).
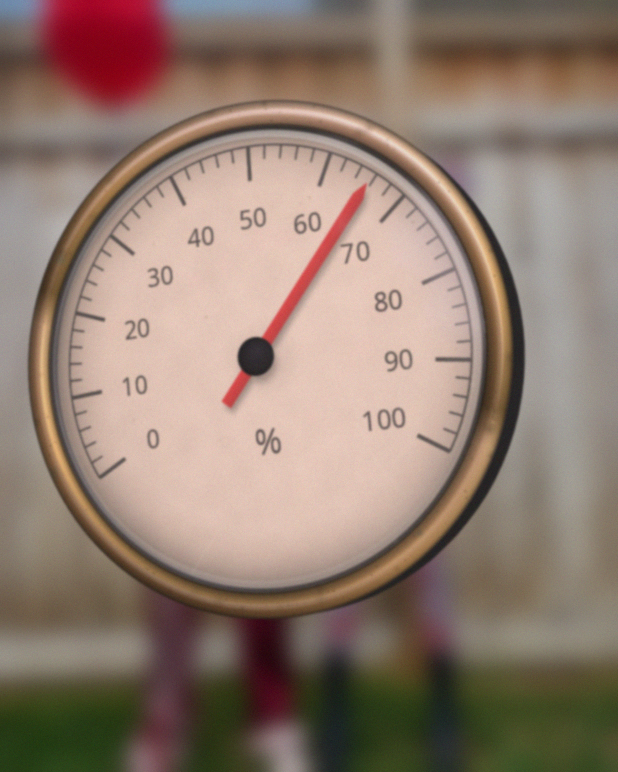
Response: 66 (%)
